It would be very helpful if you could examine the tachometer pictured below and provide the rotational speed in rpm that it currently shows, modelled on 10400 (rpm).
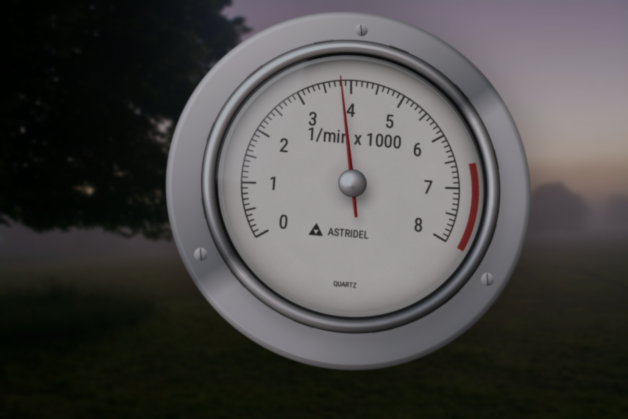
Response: 3800 (rpm)
